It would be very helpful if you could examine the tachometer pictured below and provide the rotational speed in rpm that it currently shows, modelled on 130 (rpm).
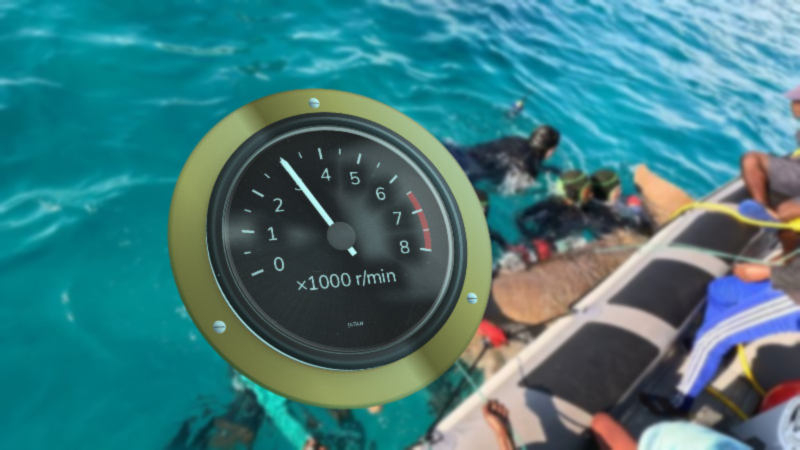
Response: 3000 (rpm)
